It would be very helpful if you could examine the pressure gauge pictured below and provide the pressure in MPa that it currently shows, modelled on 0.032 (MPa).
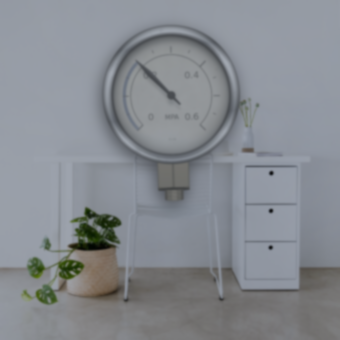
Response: 0.2 (MPa)
